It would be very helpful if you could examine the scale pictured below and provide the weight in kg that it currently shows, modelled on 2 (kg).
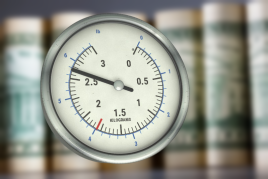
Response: 2.6 (kg)
